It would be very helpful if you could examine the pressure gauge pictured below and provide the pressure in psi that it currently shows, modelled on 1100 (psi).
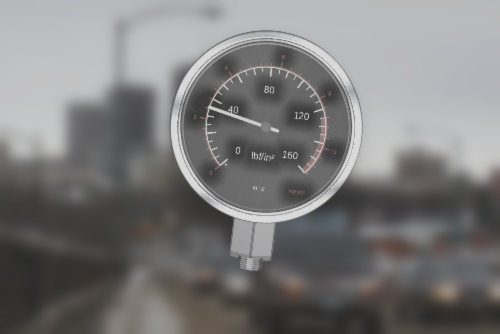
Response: 35 (psi)
